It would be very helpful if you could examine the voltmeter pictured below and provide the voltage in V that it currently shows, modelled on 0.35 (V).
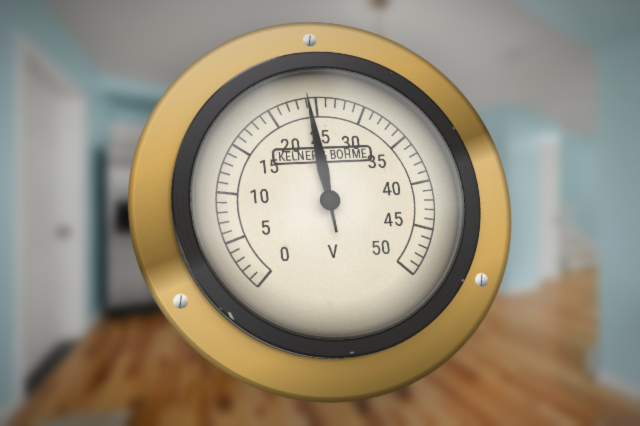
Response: 24 (V)
